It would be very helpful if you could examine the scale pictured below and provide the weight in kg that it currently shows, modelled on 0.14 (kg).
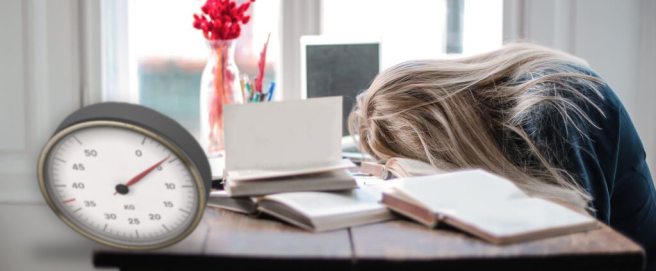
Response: 4 (kg)
